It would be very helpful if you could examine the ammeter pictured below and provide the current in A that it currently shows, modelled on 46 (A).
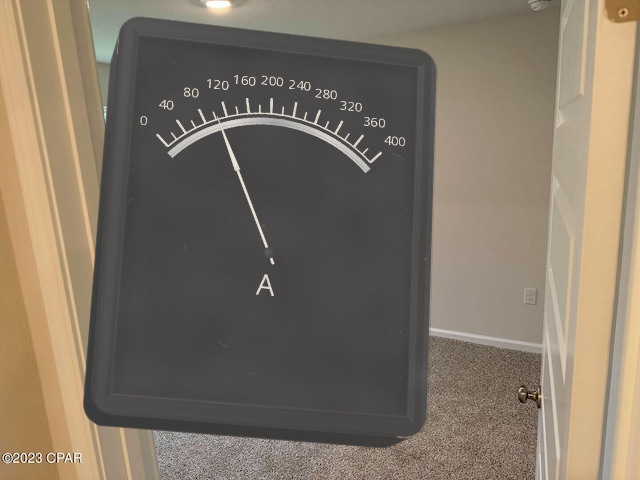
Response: 100 (A)
